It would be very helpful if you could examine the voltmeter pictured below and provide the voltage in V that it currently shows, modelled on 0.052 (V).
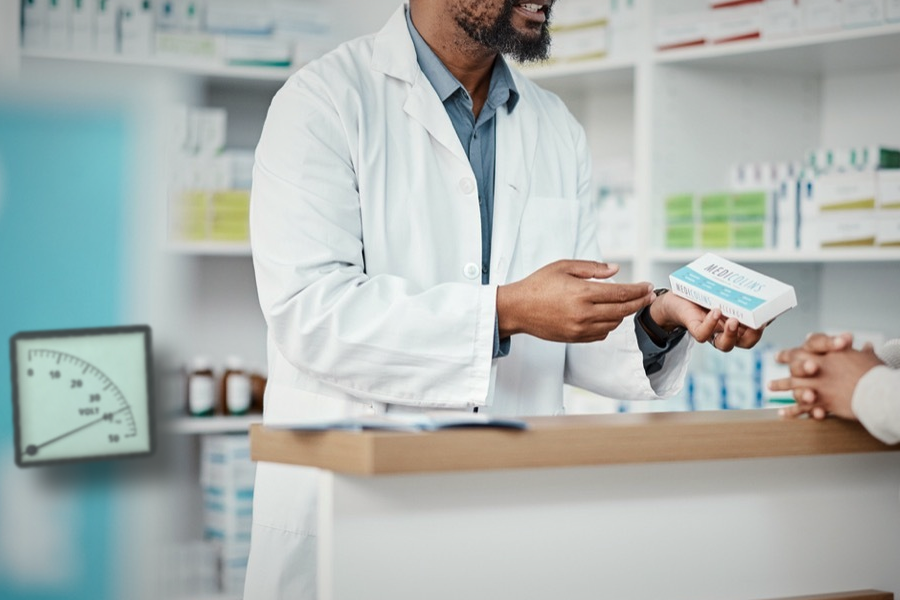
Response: 40 (V)
